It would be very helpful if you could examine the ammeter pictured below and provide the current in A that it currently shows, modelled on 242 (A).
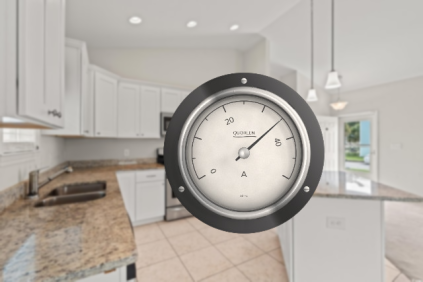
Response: 35 (A)
